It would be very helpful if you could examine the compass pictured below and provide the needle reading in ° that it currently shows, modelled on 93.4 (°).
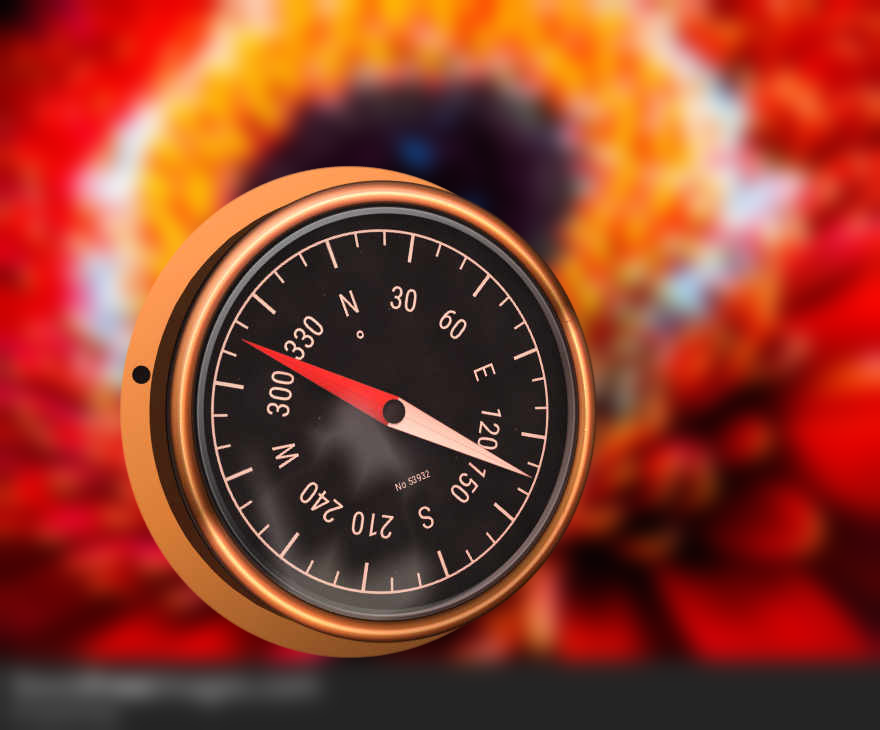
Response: 315 (°)
